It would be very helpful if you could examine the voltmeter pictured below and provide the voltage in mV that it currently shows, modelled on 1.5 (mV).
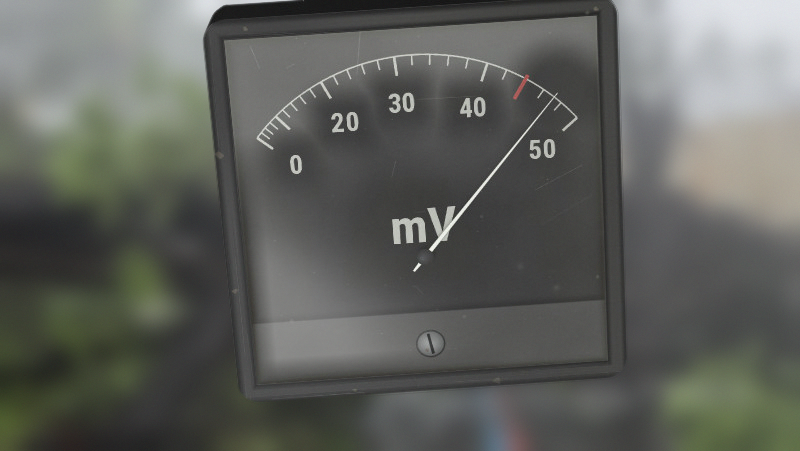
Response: 47 (mV)
